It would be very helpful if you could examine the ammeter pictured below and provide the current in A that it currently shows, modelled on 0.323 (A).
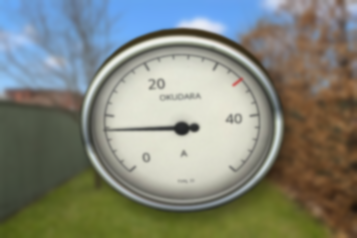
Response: 8 (A)
